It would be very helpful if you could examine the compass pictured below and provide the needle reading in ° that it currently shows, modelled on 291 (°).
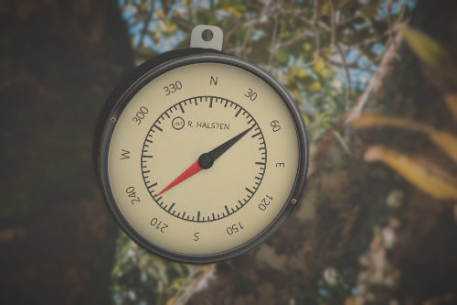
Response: 230 (°)
